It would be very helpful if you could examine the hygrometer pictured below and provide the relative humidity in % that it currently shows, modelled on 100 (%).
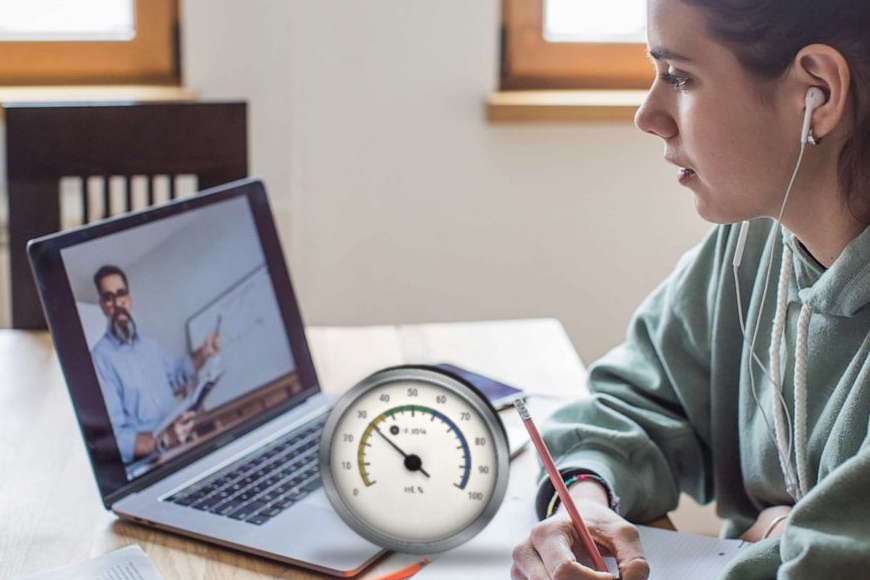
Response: 30 (%)
